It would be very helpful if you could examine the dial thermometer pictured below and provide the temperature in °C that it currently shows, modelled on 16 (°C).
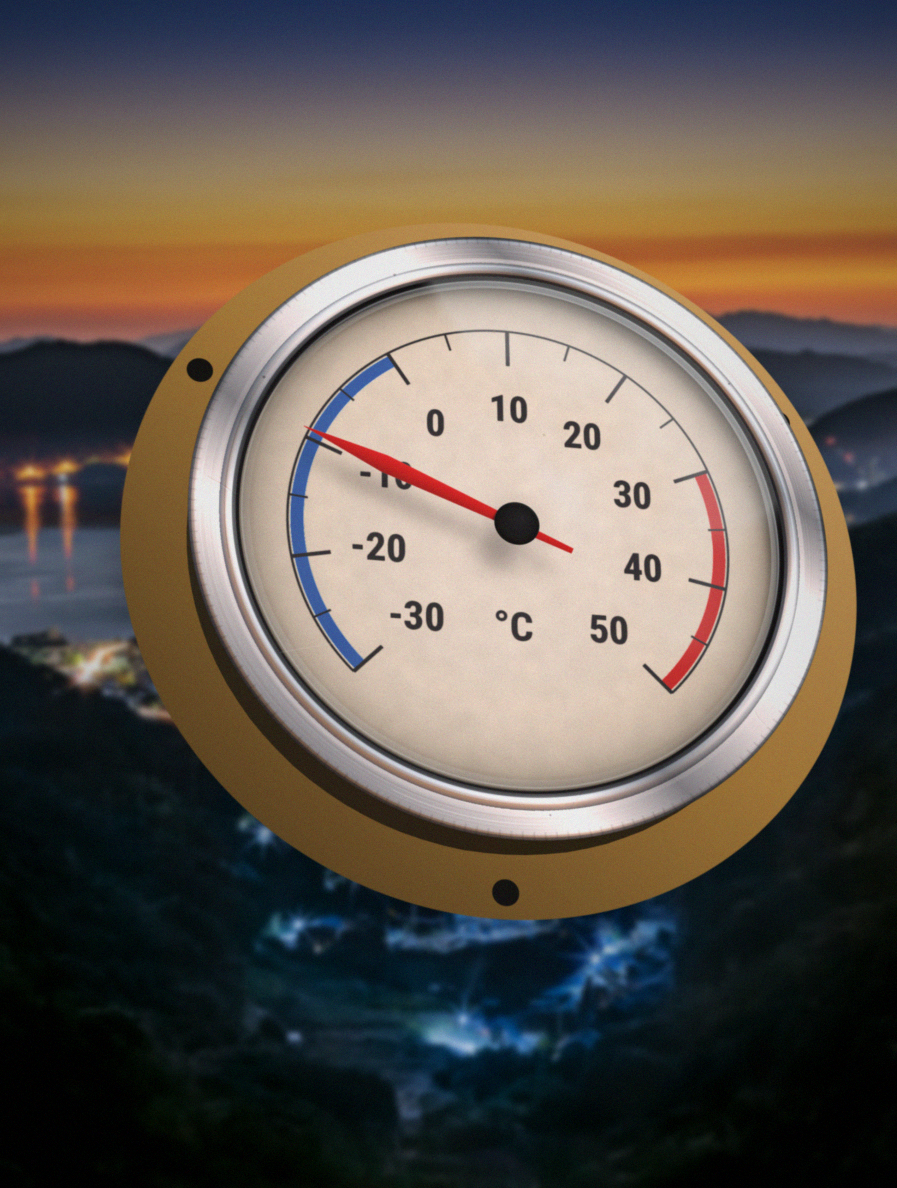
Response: -10 (°C)
